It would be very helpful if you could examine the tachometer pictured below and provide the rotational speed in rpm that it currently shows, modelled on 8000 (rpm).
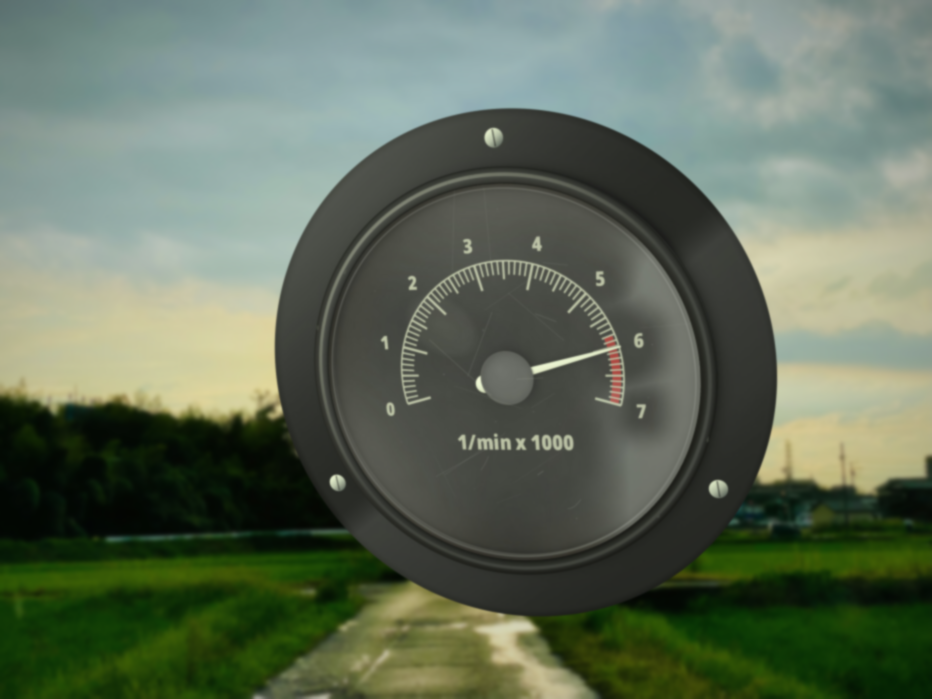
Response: 6000 (rpm)
